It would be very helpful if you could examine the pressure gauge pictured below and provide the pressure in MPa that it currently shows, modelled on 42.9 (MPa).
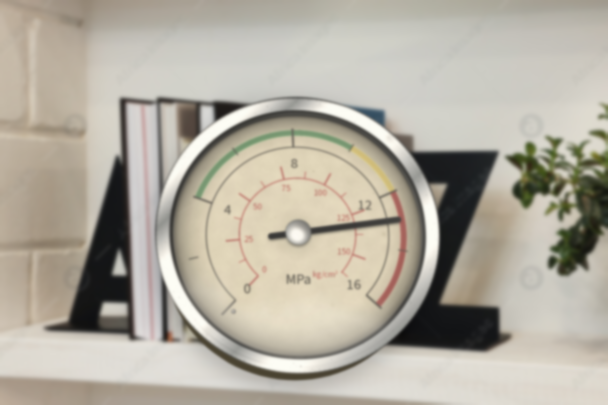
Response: 13 (MPa)
